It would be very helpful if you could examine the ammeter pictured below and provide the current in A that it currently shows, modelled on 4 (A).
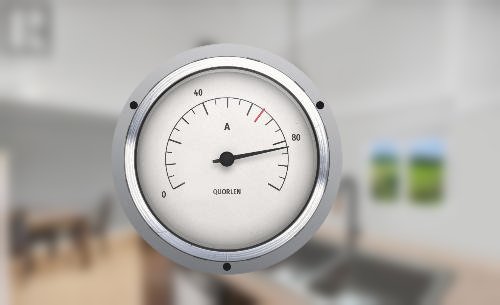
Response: 82.5 (A)
